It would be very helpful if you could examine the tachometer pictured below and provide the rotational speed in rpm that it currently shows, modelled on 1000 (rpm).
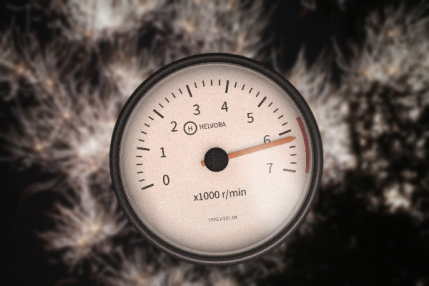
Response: 6200 (rpm)
